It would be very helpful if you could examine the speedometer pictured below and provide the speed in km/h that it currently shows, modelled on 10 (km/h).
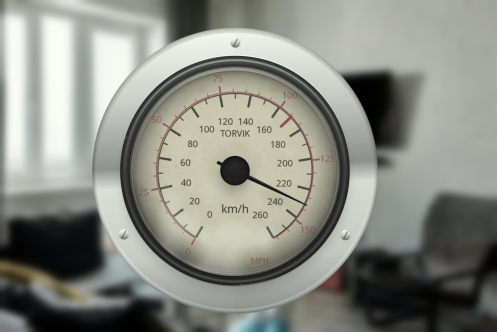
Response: 230 (km/h)
